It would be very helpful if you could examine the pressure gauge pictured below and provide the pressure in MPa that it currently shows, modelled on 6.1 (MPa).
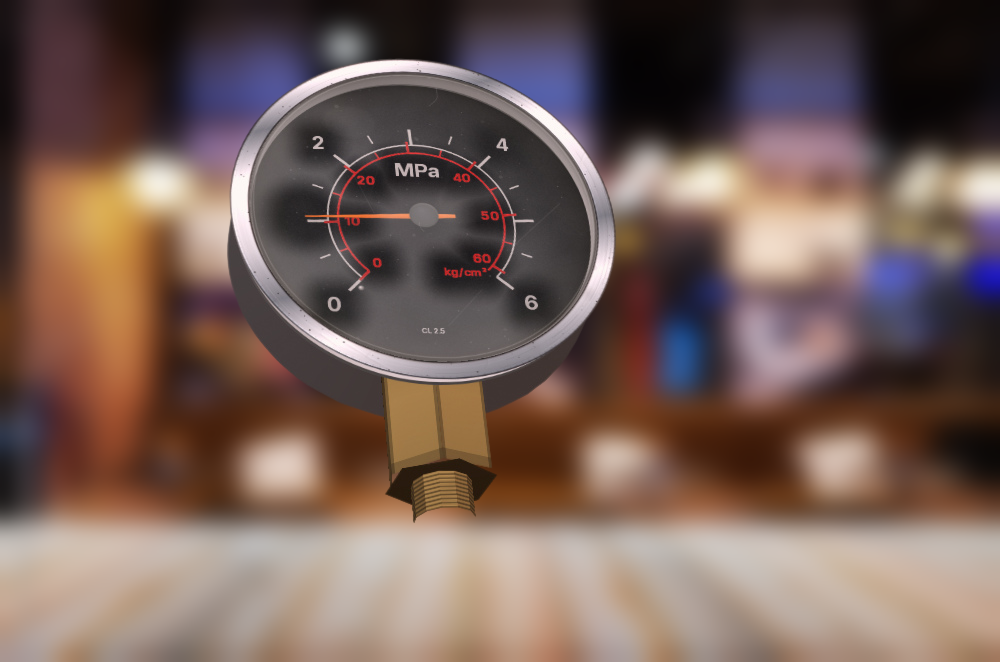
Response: 1 (MPa)
